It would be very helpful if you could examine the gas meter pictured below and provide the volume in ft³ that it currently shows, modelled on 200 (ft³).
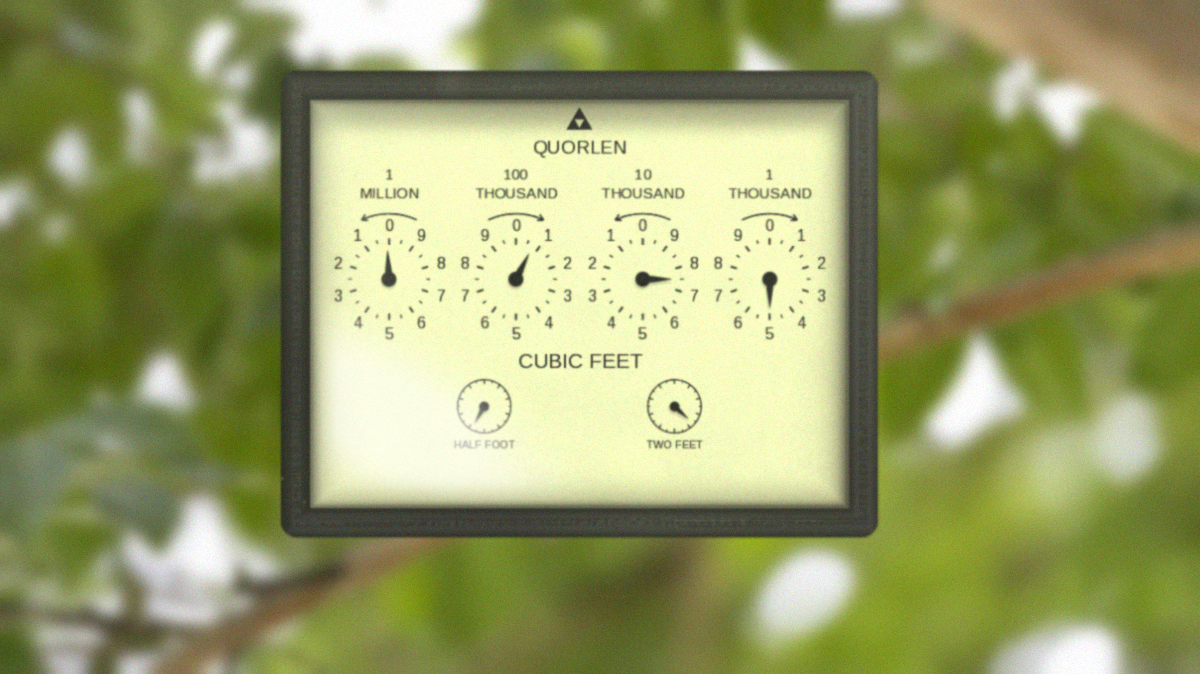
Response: 7500 (ft³)
